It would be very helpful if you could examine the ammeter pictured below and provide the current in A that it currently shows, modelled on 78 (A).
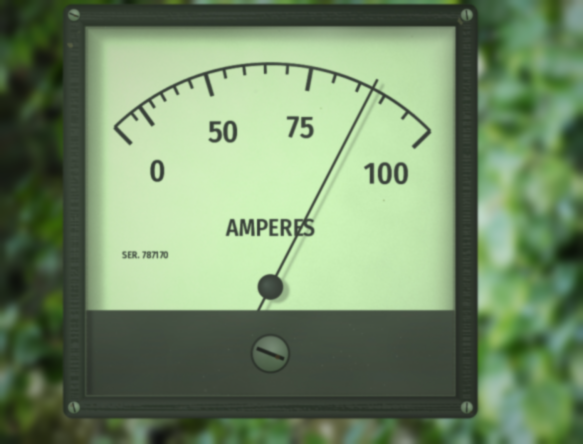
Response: 87.5 (A)
